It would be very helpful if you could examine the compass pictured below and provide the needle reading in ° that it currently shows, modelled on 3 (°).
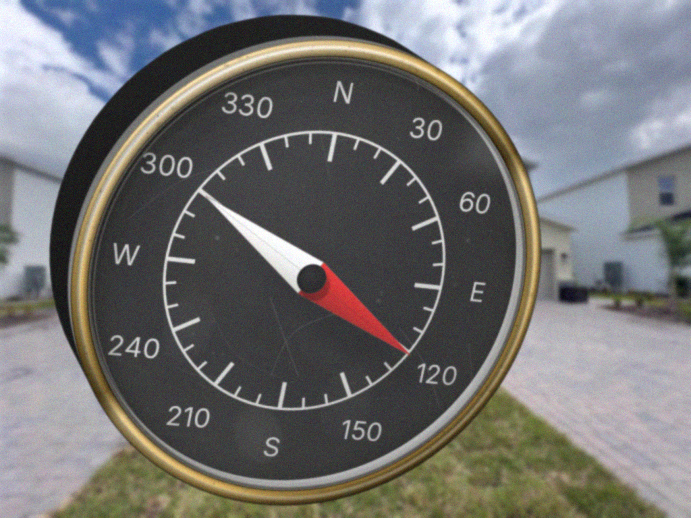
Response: 120 (°)
